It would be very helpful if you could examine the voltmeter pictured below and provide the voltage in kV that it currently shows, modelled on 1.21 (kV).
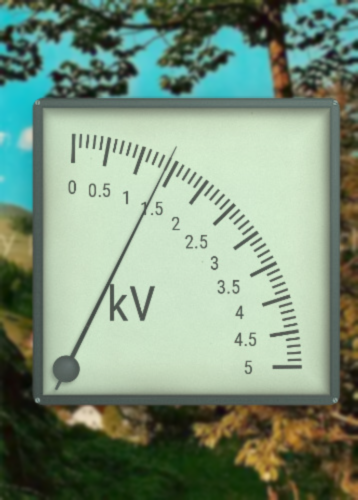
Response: 1.4 (kV)
